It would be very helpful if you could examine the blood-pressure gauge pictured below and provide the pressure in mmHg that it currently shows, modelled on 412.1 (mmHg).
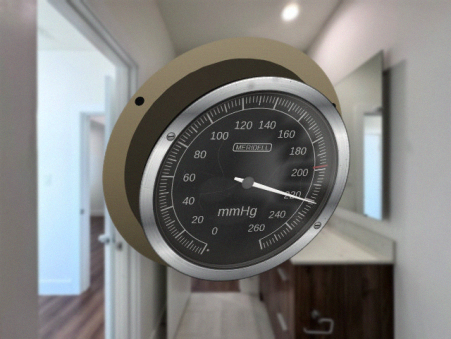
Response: 220 (mmHg)
